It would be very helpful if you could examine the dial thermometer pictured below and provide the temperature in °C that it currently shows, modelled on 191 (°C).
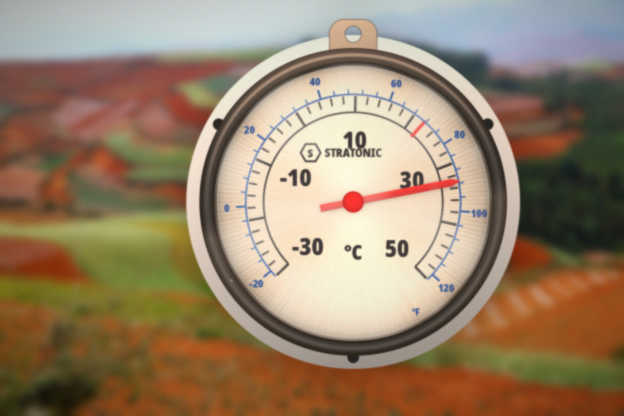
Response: 33 (°C)
